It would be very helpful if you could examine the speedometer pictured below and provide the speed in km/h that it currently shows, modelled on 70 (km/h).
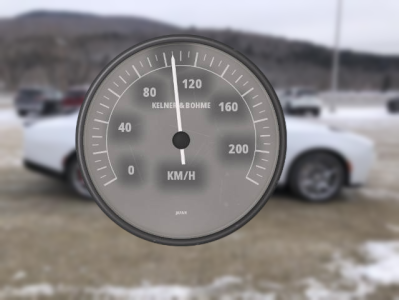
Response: 105 (km/h)
